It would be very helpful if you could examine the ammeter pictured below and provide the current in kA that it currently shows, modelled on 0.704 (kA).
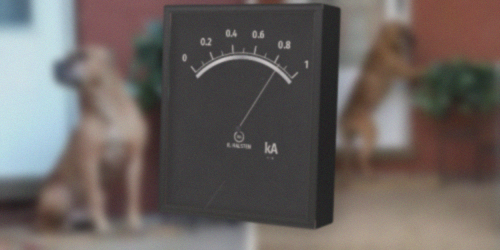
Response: 0.85 (kA)
